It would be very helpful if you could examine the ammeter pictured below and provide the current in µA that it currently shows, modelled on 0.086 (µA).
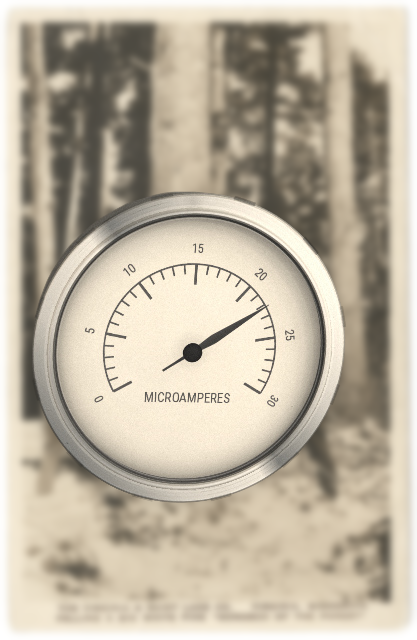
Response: 22 (µA)
